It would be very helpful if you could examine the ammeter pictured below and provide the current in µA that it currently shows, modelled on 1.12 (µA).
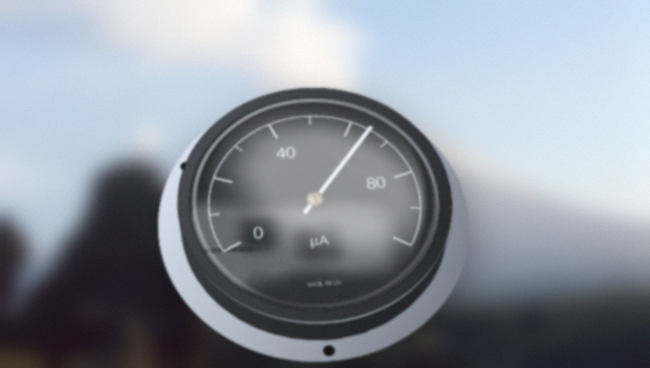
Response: 65 (µA)
